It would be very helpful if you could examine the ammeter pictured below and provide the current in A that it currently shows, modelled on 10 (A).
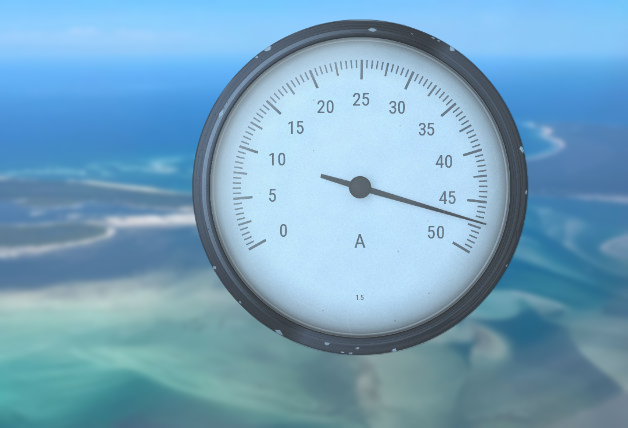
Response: 47 (A)
